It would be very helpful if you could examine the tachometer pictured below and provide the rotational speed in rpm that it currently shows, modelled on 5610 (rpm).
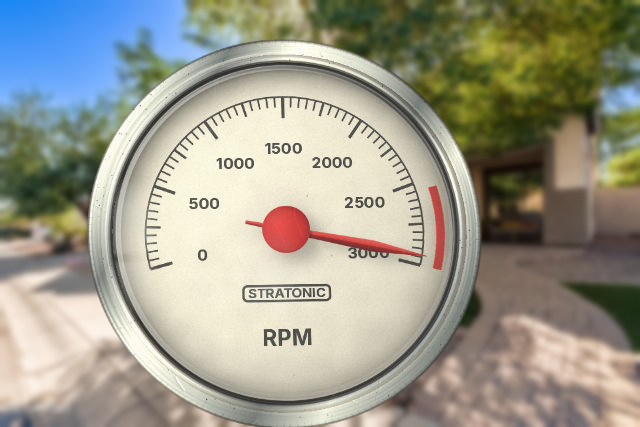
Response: 2950 (rpm)
